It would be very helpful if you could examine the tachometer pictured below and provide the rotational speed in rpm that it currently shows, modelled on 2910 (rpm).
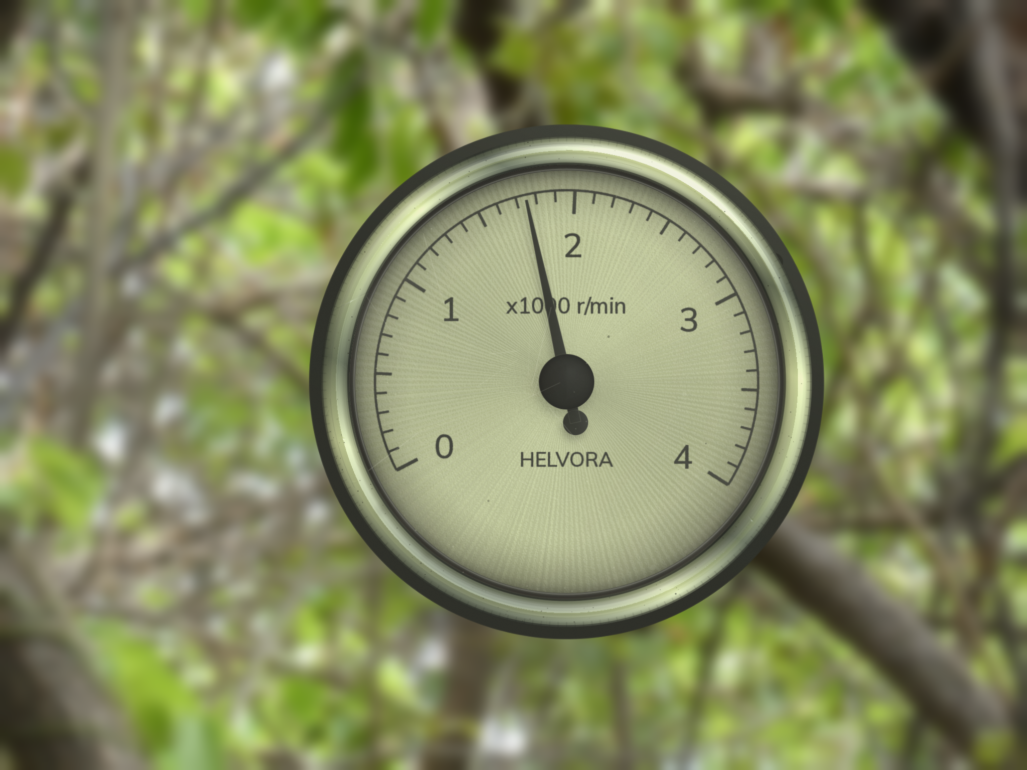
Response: 1750 (rpm)
